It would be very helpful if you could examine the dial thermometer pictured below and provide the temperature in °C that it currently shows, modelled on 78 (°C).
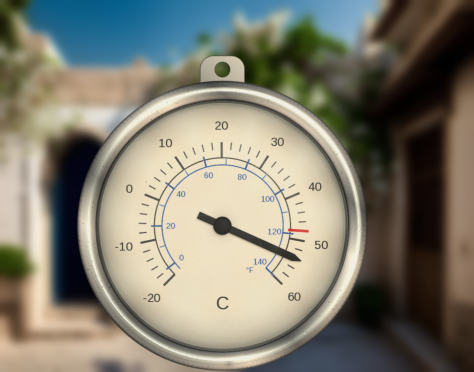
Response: 54 (°C)
